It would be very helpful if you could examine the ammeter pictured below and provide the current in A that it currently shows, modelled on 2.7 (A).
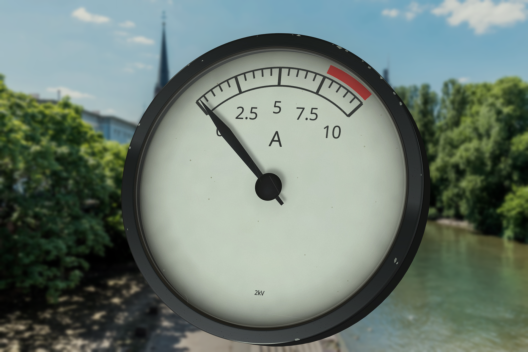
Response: 0.25 (A)
